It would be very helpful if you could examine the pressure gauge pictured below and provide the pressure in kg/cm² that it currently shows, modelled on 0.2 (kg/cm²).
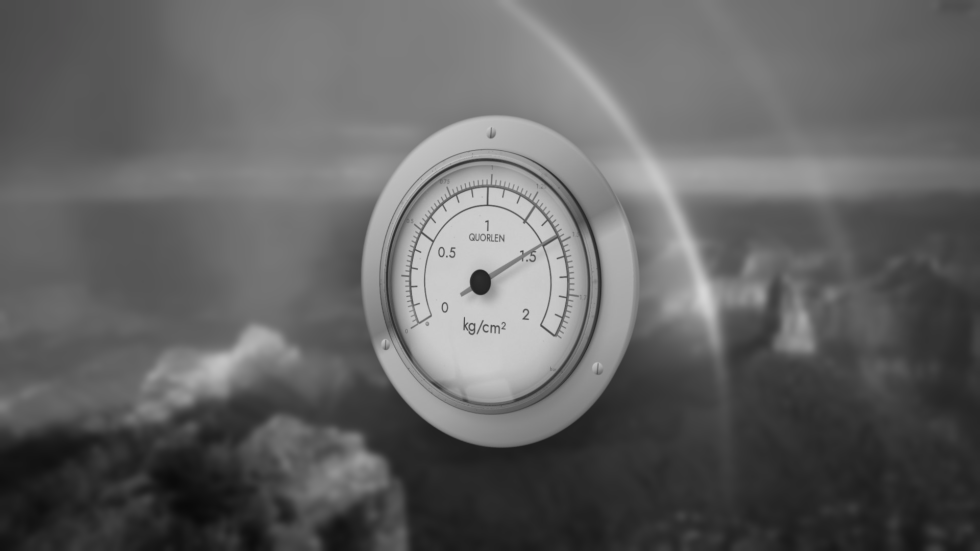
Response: 1.5 (kg/cm²)
